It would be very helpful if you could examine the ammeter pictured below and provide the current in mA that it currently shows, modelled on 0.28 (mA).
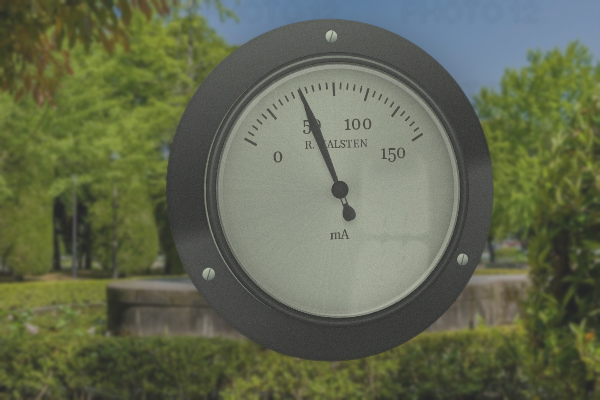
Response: 50 (mA)
